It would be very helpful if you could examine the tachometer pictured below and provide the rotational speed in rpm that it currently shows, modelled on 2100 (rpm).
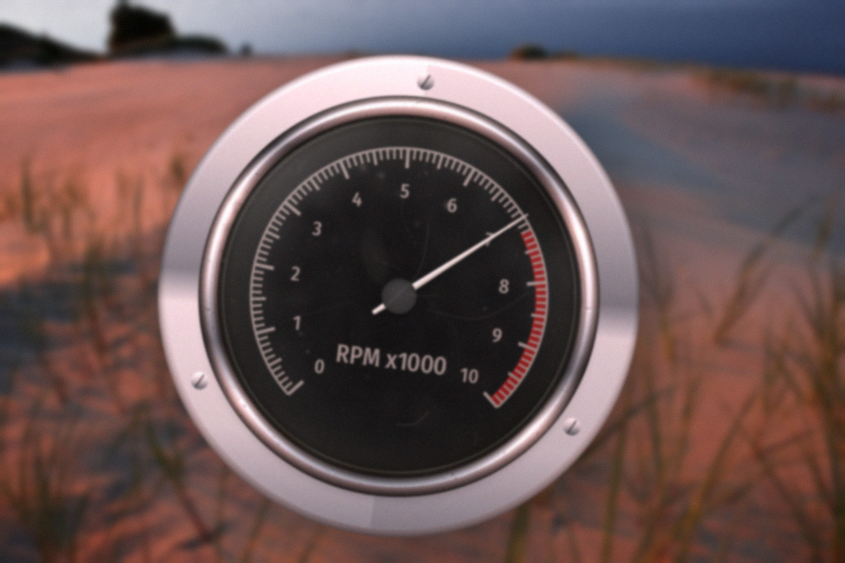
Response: 7000 (rpm)
